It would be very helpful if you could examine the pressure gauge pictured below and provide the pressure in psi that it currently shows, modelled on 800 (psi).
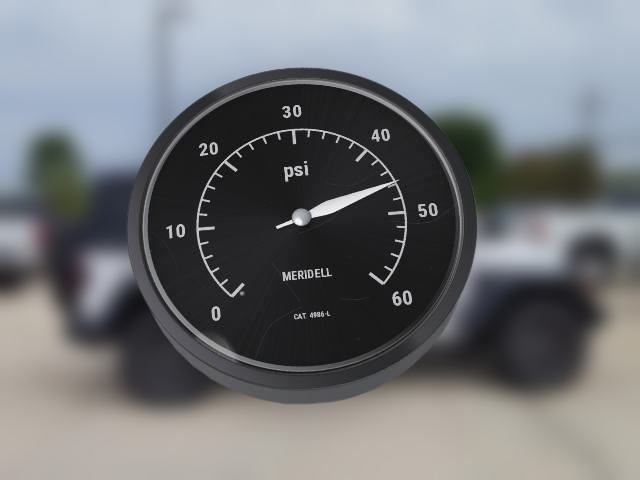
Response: 46 (psi)
